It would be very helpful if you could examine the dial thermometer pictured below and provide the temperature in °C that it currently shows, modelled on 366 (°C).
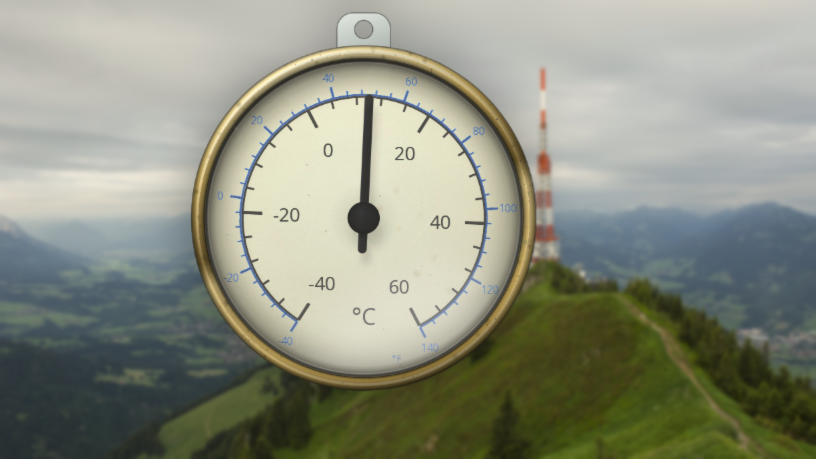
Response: 10 (°C)
